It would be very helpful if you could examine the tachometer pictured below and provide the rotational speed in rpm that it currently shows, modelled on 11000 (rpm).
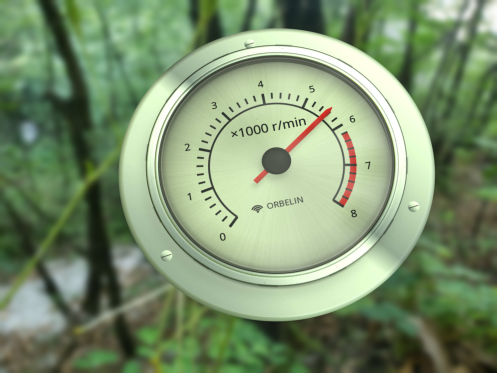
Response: 5600 (rpm)
